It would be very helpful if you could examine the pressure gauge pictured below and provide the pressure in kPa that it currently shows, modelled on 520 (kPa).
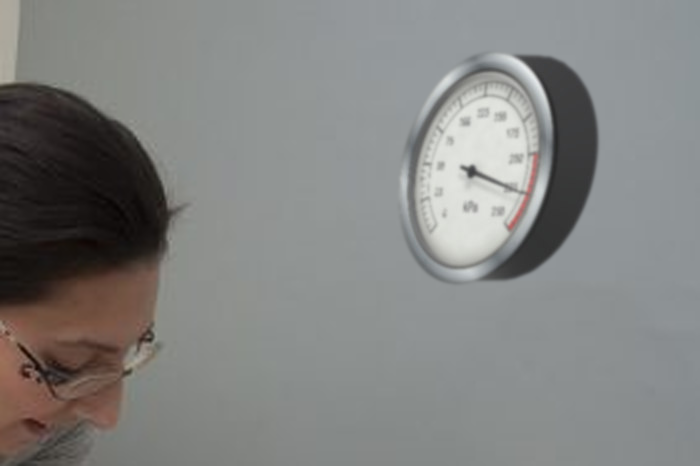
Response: 225 (kPa)
